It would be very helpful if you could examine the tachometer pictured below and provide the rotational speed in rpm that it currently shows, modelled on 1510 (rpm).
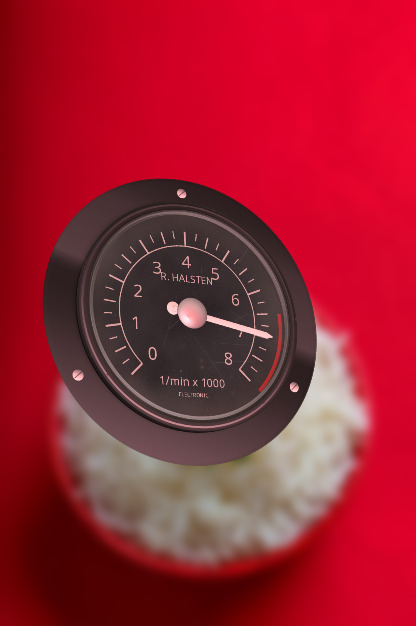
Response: 7000 (rpm)
